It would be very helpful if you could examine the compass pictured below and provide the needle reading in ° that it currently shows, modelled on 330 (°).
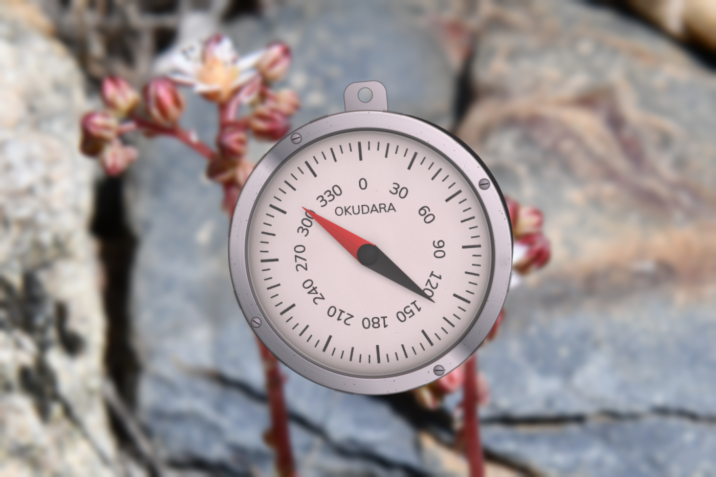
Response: 310 (°)
